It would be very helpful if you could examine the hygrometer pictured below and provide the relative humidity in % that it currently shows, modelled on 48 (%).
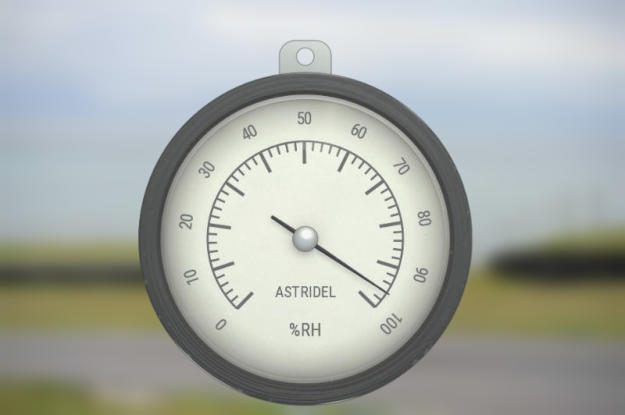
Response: 96 (%)
